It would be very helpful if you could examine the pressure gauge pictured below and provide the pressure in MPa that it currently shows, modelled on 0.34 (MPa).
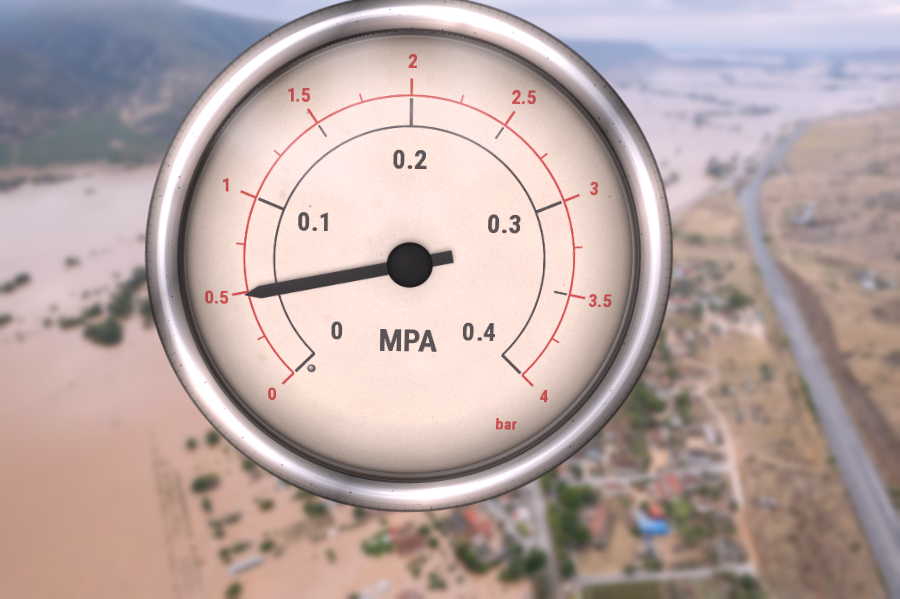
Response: 0.05 (MPa)
